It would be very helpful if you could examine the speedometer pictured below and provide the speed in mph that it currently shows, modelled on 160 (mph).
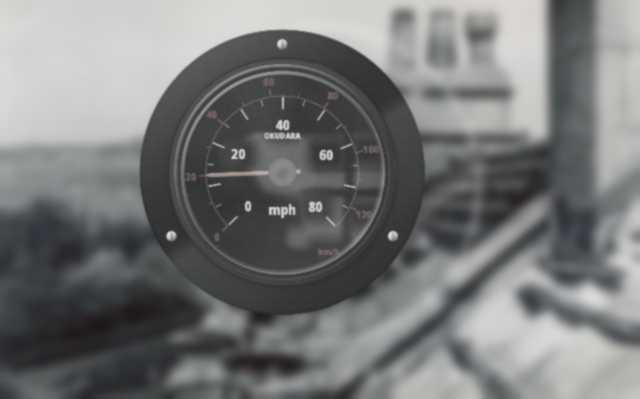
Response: 12.5 (mph)
